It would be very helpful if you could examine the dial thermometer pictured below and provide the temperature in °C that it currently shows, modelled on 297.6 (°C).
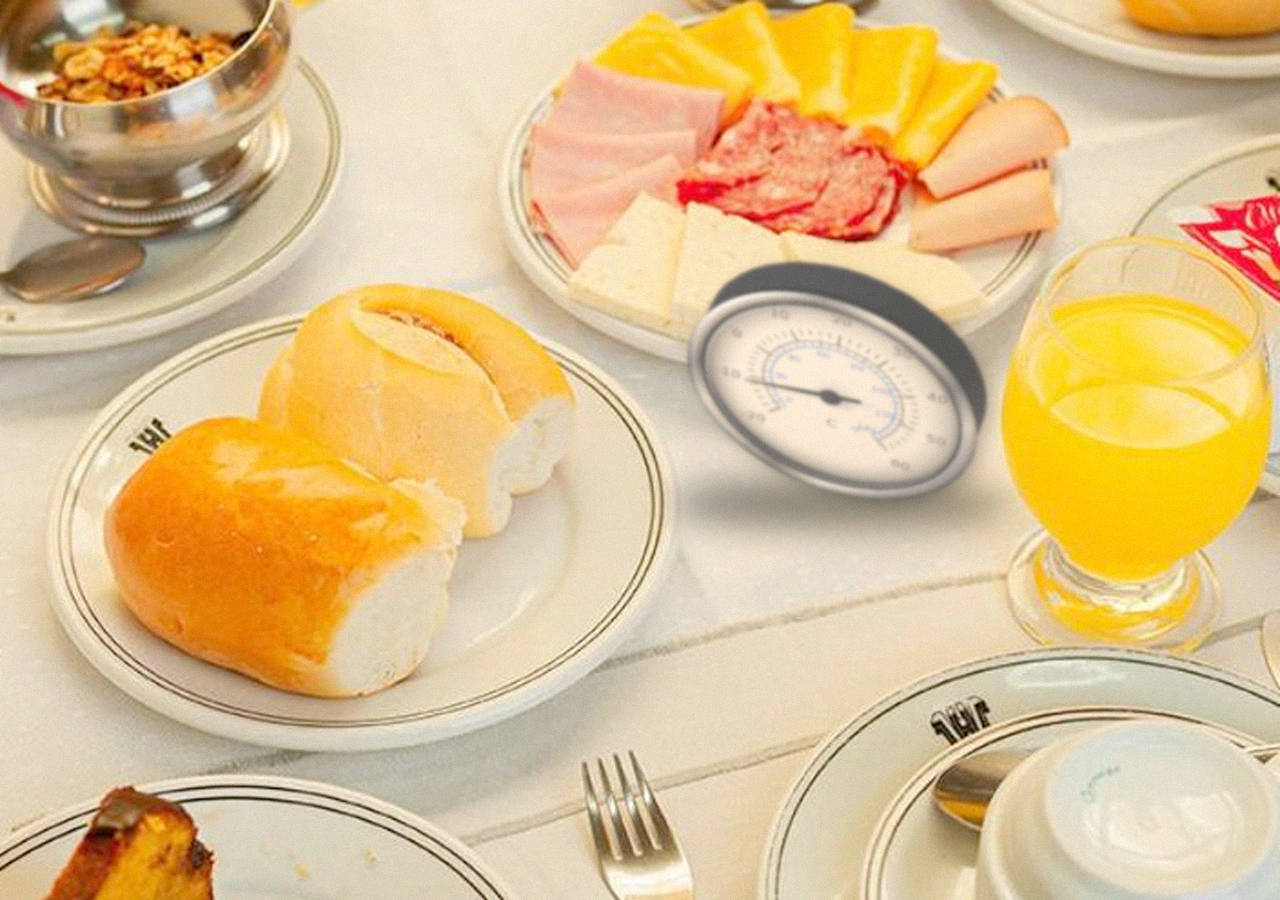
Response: -10 (°C)
